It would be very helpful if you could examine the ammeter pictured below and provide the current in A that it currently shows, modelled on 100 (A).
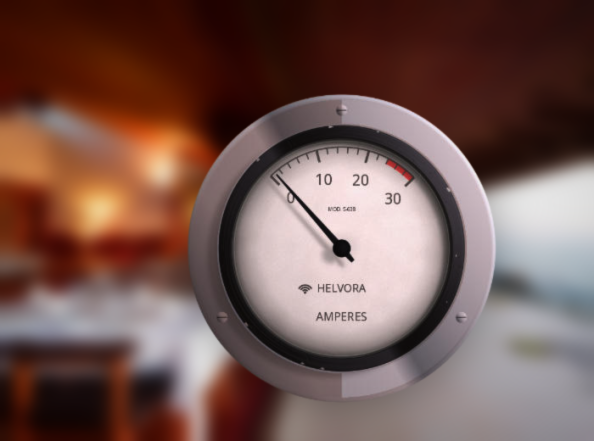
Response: 1 (A)
